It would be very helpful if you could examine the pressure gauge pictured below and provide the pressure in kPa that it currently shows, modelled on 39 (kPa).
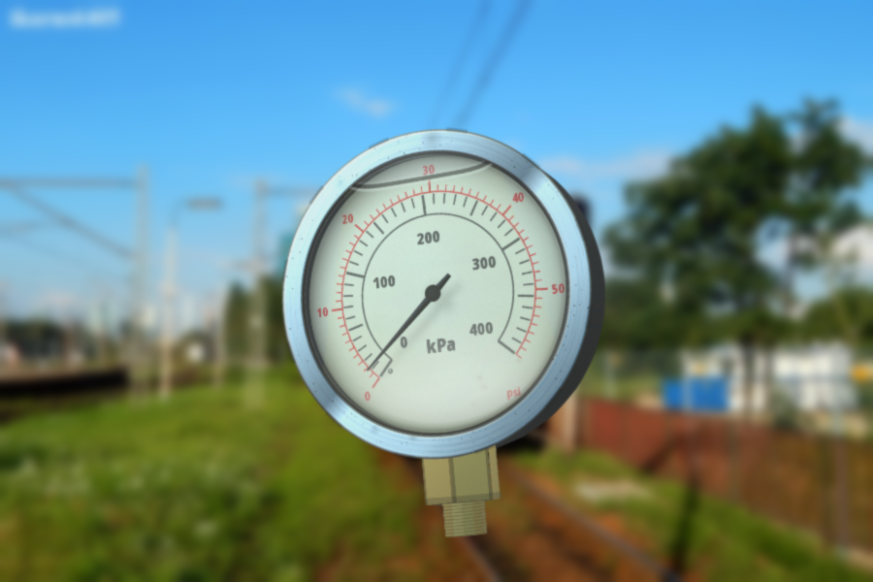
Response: 10 (kPa)
